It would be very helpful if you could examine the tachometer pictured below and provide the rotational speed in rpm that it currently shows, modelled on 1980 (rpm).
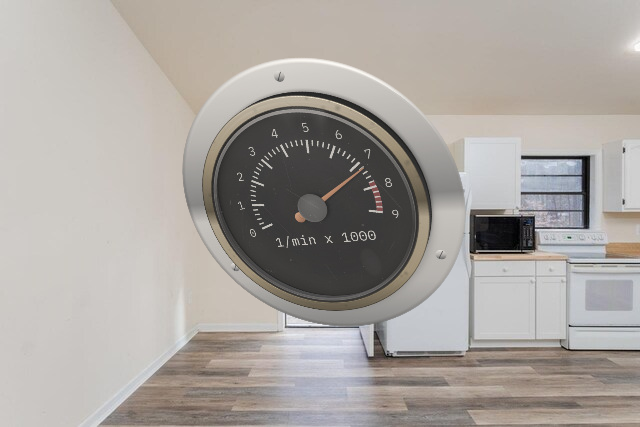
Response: 7200 (rpm)
